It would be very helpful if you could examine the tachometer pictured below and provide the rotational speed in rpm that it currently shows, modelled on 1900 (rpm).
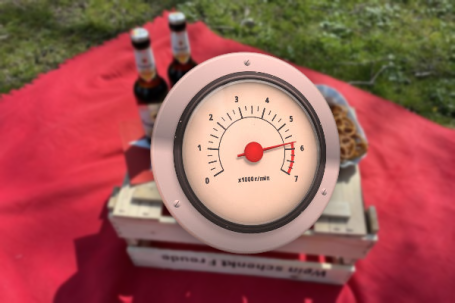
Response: 5750 (rpm)
